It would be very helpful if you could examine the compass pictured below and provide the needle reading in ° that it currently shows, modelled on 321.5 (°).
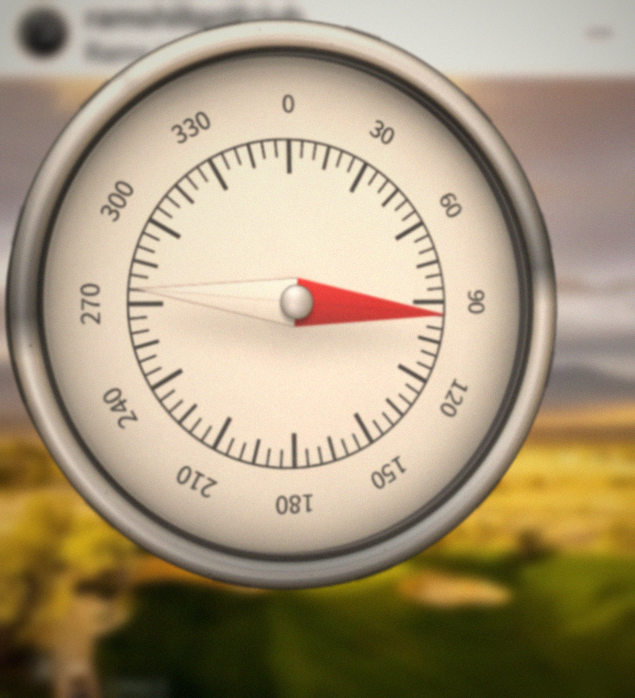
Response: 95 (°)
